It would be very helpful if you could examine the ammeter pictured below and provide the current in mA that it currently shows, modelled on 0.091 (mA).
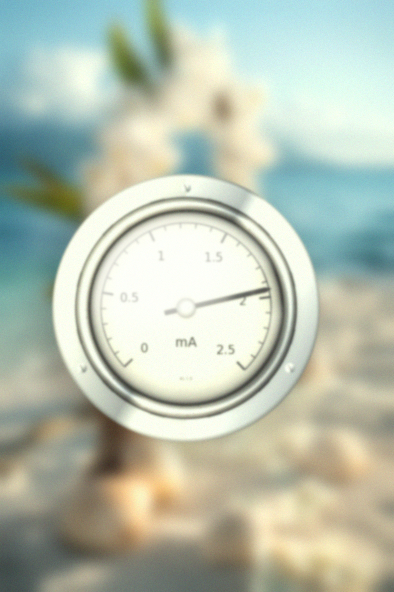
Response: 1.95 (mA)
